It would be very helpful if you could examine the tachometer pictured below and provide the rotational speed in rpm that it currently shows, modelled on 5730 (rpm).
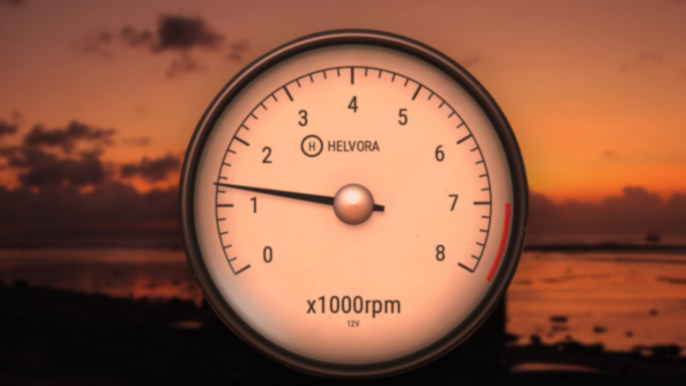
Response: 1300 (rpm)
